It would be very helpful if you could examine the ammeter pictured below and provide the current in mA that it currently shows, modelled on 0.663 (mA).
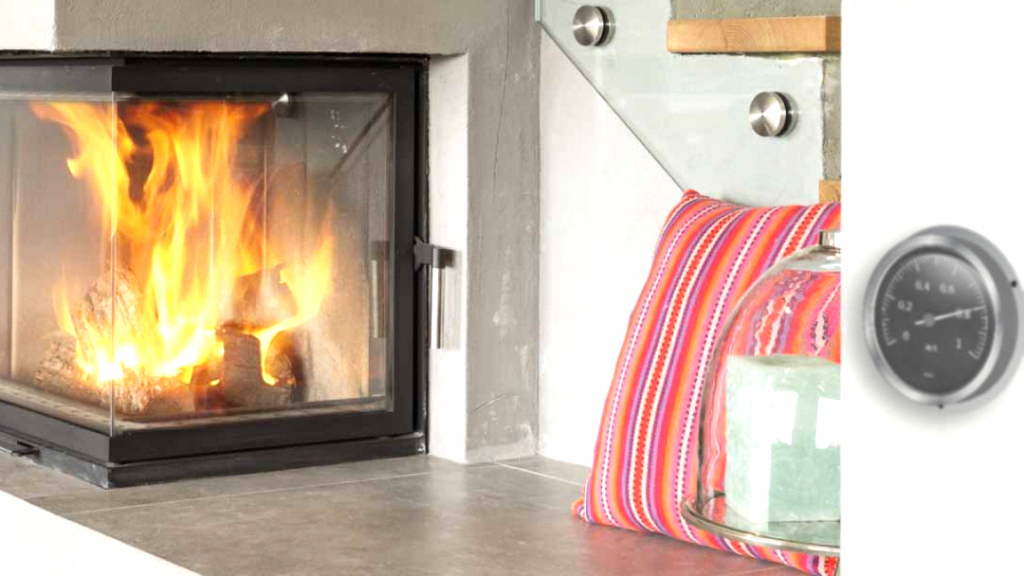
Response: 0.8 (mA)
